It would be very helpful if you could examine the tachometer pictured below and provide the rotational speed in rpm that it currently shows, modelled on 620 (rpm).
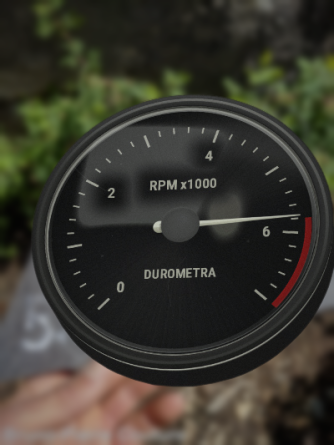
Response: 5800 (rpm)
